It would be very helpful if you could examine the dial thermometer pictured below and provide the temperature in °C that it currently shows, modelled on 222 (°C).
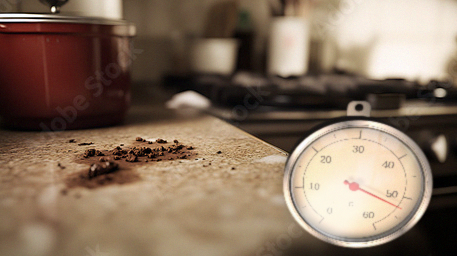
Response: 52.5 (°C)
